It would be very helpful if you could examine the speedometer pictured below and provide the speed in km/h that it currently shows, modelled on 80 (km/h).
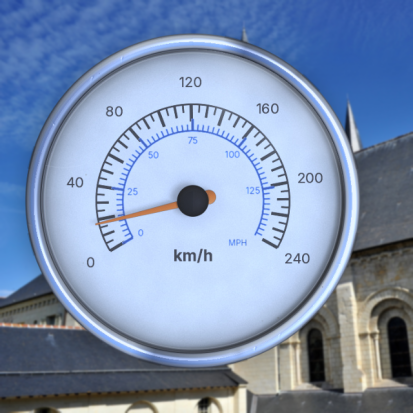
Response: 17.5 (km/h)
